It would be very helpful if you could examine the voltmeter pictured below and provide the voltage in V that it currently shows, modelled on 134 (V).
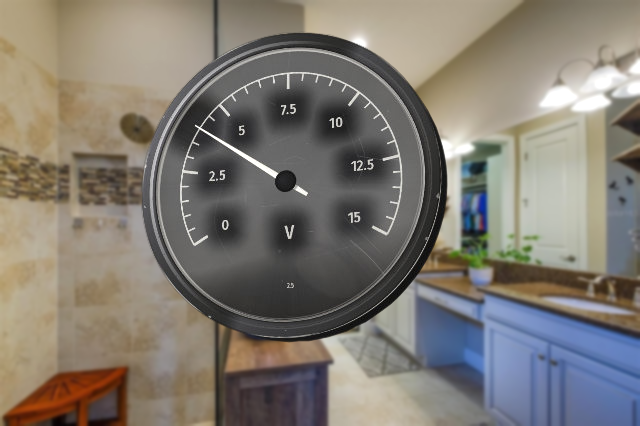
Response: 4 (V)
